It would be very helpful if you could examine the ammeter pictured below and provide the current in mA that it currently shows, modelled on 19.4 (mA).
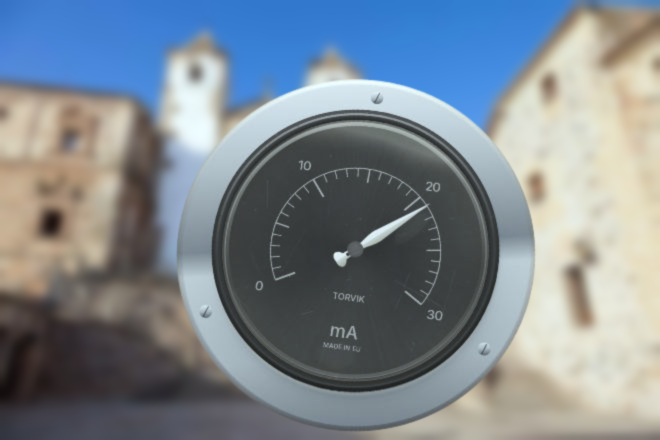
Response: 21 (mA)
